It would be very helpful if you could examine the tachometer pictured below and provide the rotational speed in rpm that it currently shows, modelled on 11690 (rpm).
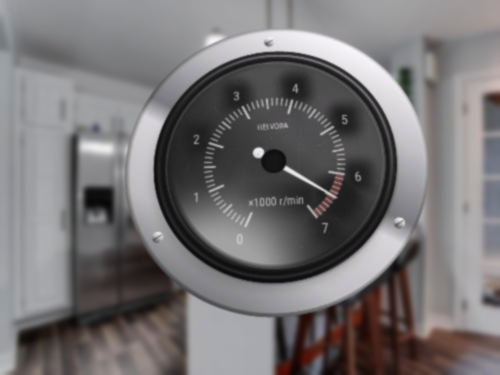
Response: 6500 (rpm)
